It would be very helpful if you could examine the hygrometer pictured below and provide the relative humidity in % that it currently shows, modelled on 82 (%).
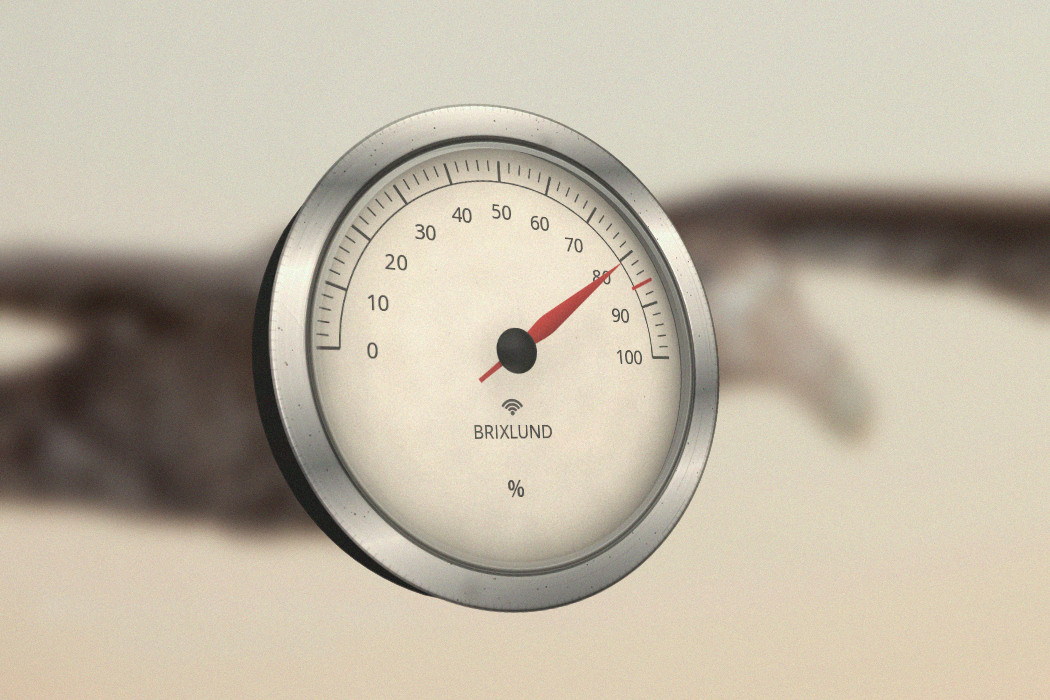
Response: 80 (%)
